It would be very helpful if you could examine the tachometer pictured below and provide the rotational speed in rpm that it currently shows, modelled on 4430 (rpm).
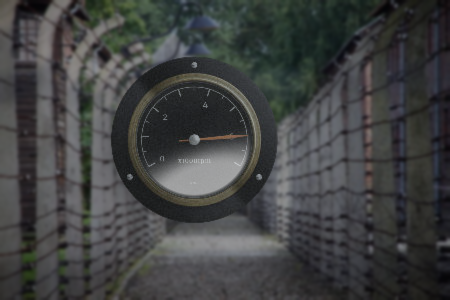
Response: 6000 (rpm)
